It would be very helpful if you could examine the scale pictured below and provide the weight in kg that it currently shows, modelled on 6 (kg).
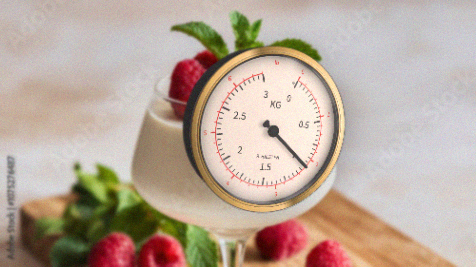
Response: 1 (kg)
